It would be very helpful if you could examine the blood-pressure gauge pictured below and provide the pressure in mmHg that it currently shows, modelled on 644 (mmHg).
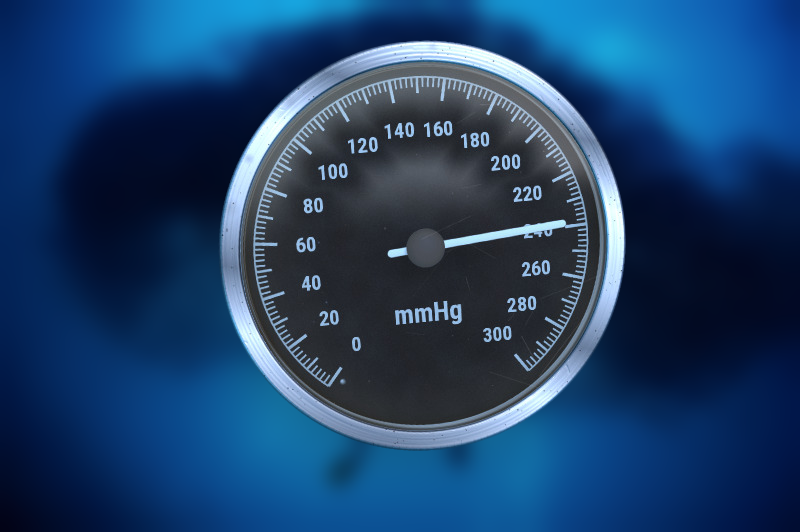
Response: 238 (mmHg)
